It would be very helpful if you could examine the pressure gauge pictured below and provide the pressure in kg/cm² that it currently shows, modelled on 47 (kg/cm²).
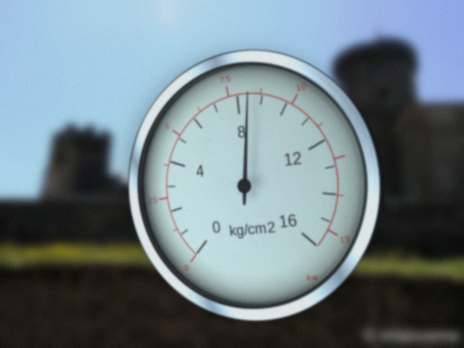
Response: 8.5 (kg/cm²)
